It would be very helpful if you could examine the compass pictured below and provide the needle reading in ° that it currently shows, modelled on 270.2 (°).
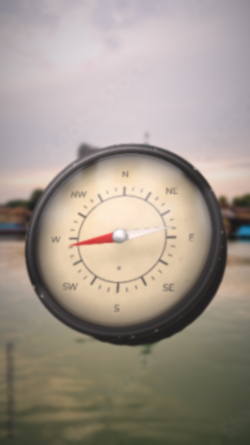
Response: 260 (°)
